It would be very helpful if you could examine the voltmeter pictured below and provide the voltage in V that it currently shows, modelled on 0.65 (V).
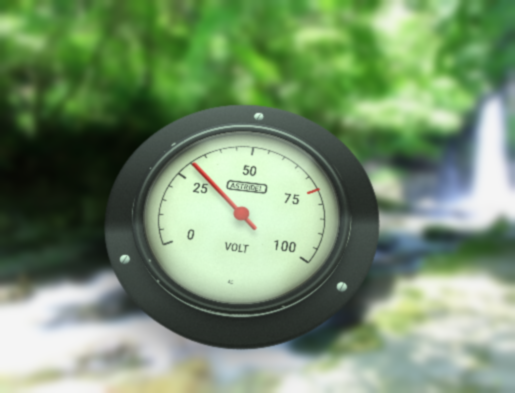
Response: 30 (V)
